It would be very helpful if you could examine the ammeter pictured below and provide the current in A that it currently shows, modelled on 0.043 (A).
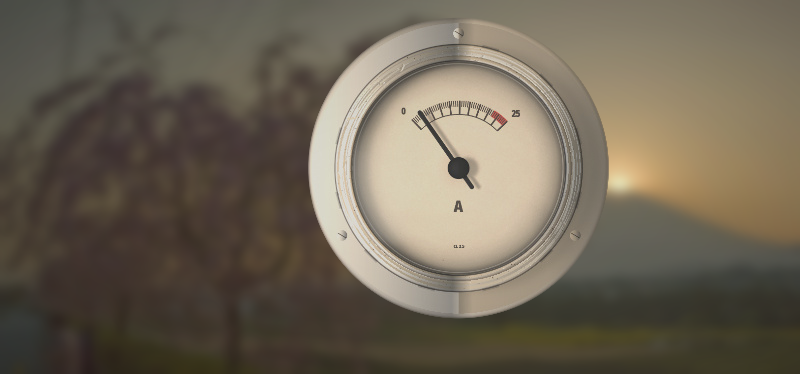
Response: 2.5 (A)
